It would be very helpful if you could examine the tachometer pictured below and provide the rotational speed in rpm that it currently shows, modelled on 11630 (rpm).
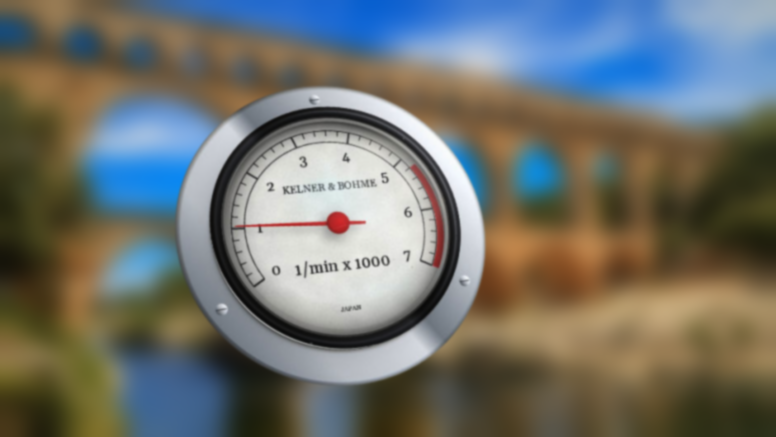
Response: 1000 (rpm)
